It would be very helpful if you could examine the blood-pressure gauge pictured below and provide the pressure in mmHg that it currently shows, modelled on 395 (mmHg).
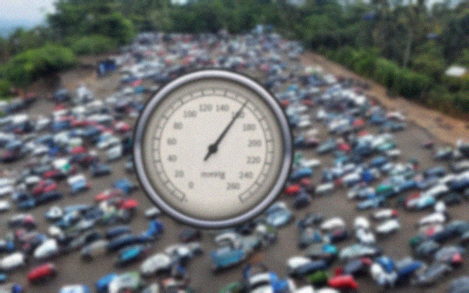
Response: 160 (mmHg)
